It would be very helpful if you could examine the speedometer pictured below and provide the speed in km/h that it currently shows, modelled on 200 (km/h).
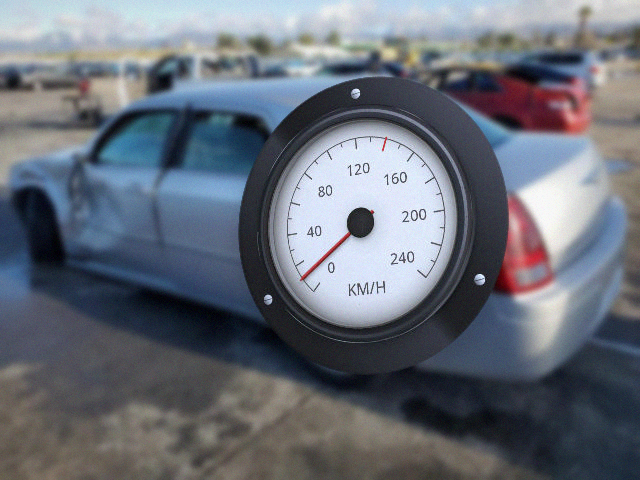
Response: 10 (km/h)
